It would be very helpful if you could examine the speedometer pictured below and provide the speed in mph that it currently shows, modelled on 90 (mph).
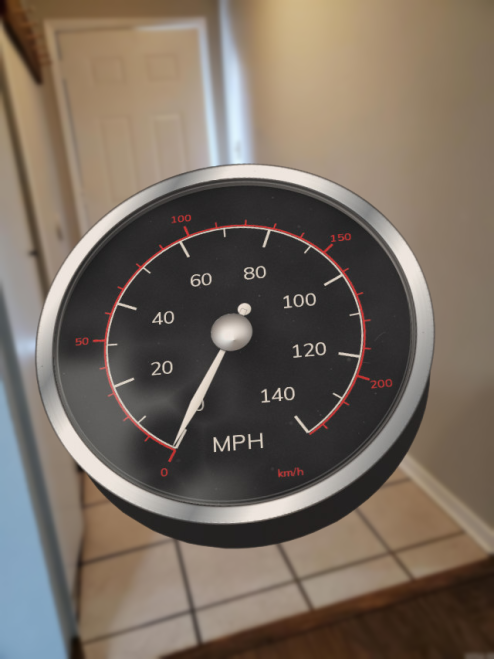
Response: 0 (mph)
